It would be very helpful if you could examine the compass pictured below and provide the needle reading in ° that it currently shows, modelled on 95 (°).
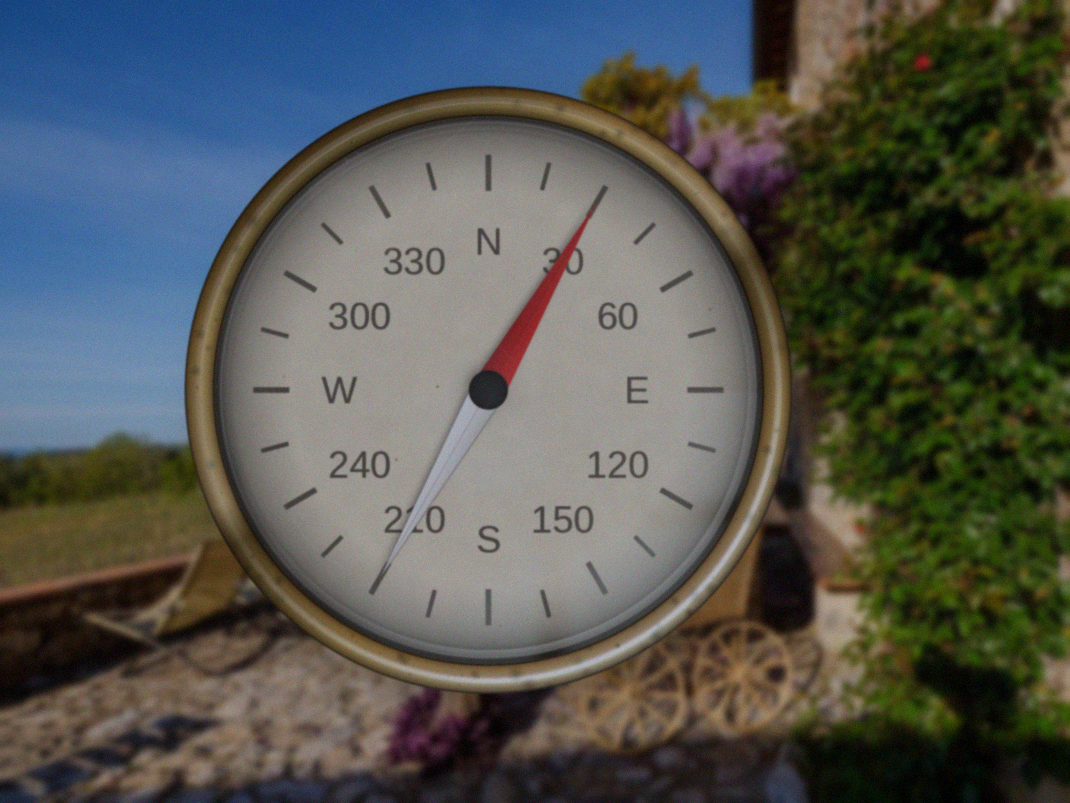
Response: 30 (°)
